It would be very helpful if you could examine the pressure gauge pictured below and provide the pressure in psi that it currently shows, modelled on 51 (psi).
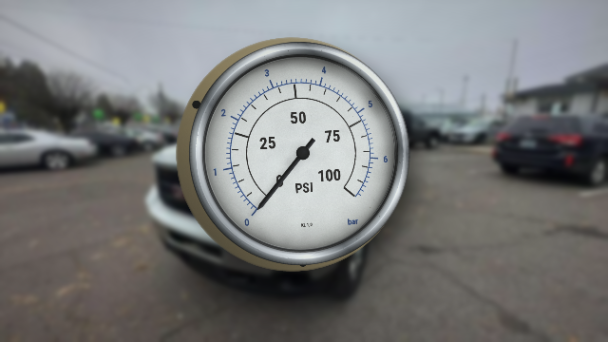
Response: 0 (psi)
